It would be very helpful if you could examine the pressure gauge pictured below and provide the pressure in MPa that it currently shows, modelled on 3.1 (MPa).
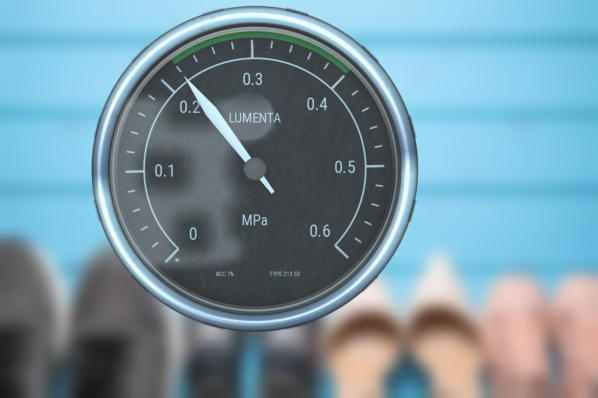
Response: 0.22 (MPa)
